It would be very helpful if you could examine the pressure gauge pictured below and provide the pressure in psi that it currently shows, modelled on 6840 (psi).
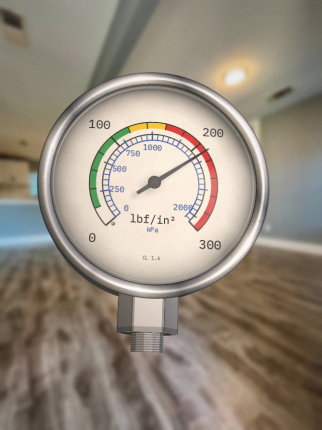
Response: 210 (psi)
